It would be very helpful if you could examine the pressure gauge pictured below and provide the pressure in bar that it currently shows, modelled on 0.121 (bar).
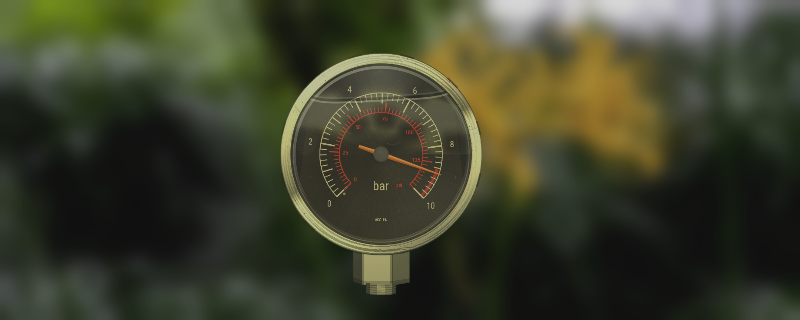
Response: 9 (bar)
